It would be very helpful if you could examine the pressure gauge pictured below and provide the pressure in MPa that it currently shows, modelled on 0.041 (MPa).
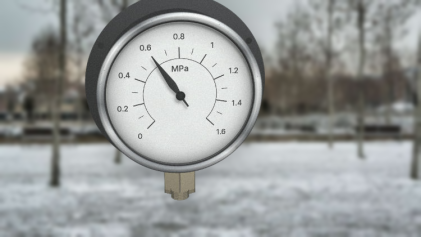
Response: 0.6 (MPa)
